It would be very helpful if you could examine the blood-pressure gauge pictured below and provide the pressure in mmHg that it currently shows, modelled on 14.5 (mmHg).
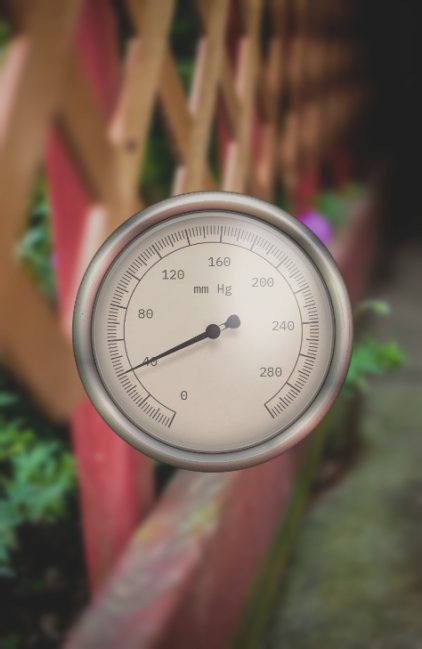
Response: 40 (mmHg)
